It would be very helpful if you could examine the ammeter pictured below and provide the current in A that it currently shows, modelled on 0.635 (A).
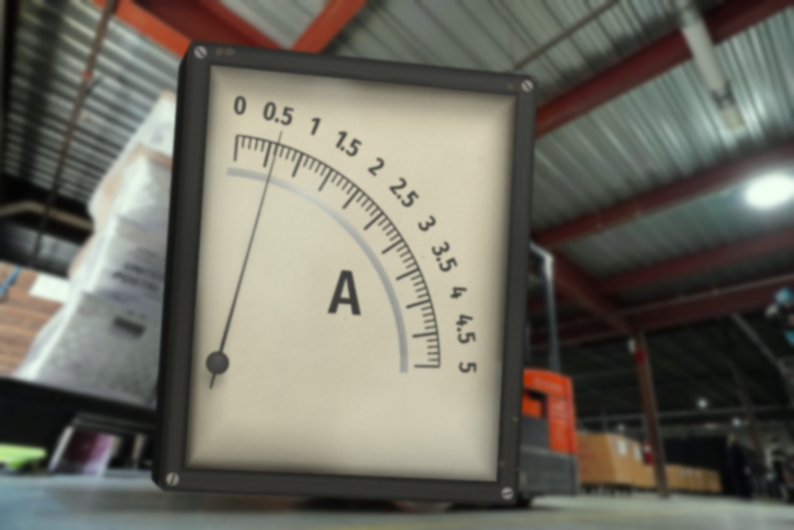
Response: 0.6 (A)
